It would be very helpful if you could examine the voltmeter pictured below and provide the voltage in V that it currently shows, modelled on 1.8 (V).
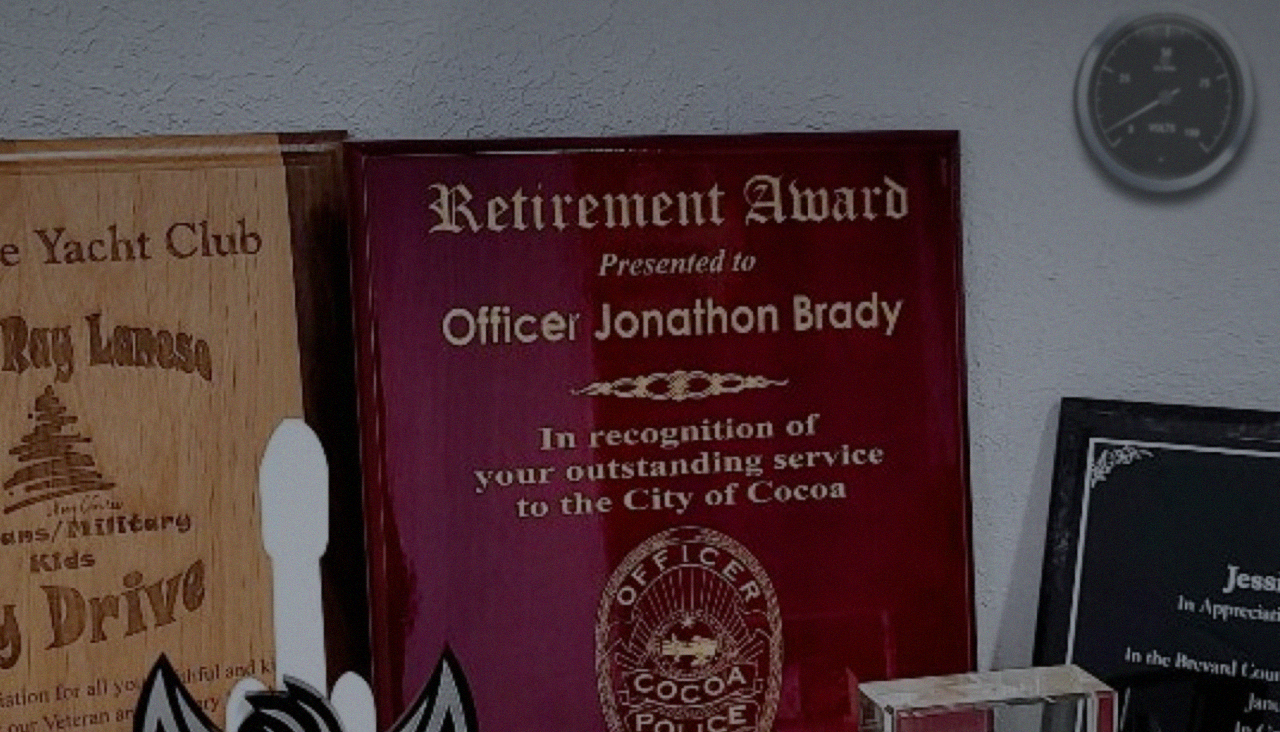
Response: 5 (V)
